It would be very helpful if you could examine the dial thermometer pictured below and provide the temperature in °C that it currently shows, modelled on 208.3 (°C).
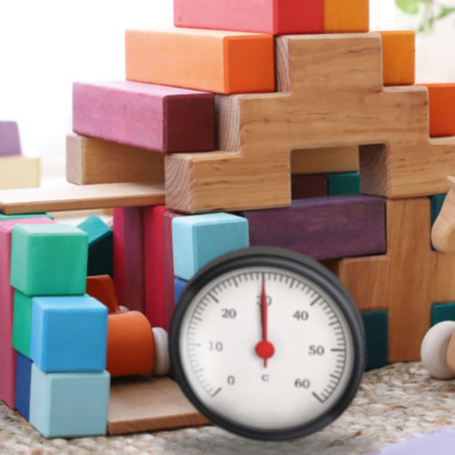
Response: 30 (°C)
